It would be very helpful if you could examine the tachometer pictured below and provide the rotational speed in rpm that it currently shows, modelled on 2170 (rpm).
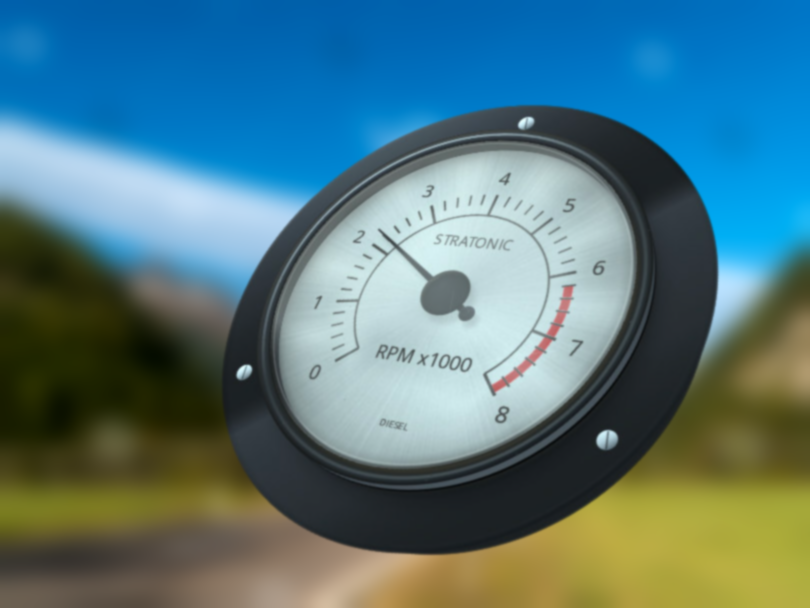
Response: 2200 (rpm)
